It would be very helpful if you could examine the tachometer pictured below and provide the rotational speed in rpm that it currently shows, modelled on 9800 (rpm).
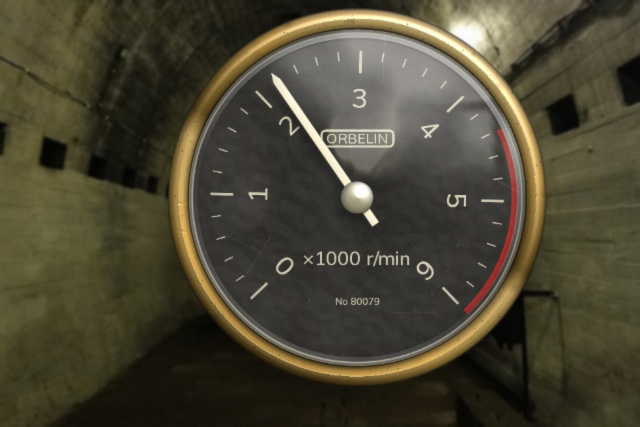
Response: 2200 (rpm)
